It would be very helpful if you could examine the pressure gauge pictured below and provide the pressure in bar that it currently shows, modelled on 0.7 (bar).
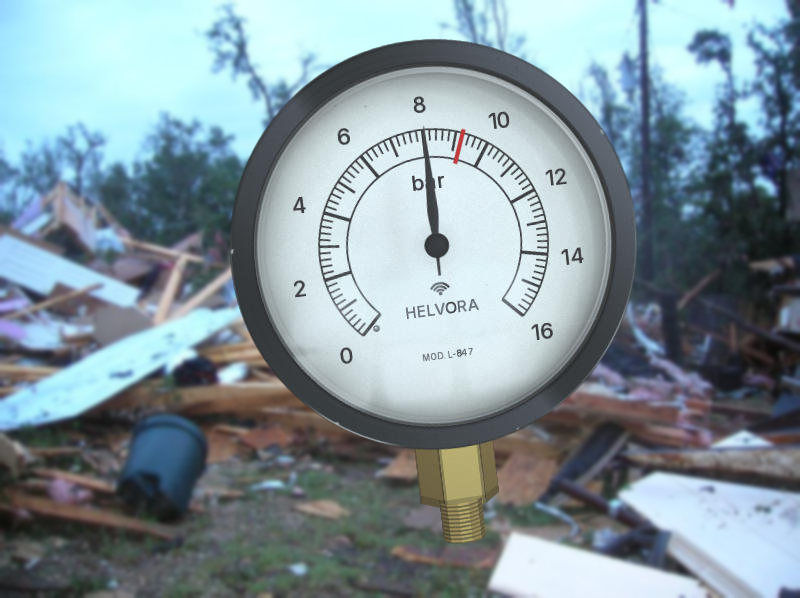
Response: 8 (bar)
